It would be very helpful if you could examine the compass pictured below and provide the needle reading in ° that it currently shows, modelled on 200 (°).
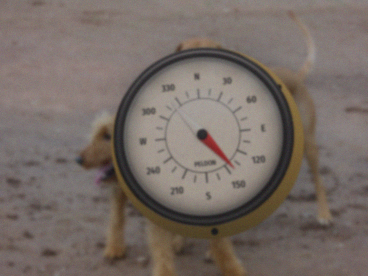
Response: 142.5 (°)
